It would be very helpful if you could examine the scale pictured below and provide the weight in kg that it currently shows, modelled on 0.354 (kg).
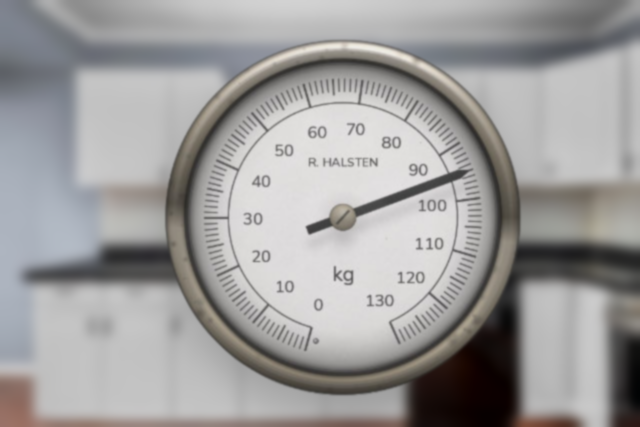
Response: 95 (kg)
